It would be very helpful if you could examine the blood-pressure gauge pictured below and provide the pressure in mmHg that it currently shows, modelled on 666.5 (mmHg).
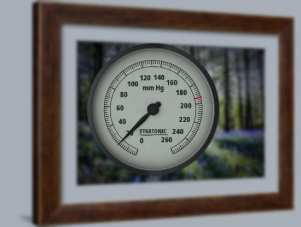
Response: 20 (mmHg)
